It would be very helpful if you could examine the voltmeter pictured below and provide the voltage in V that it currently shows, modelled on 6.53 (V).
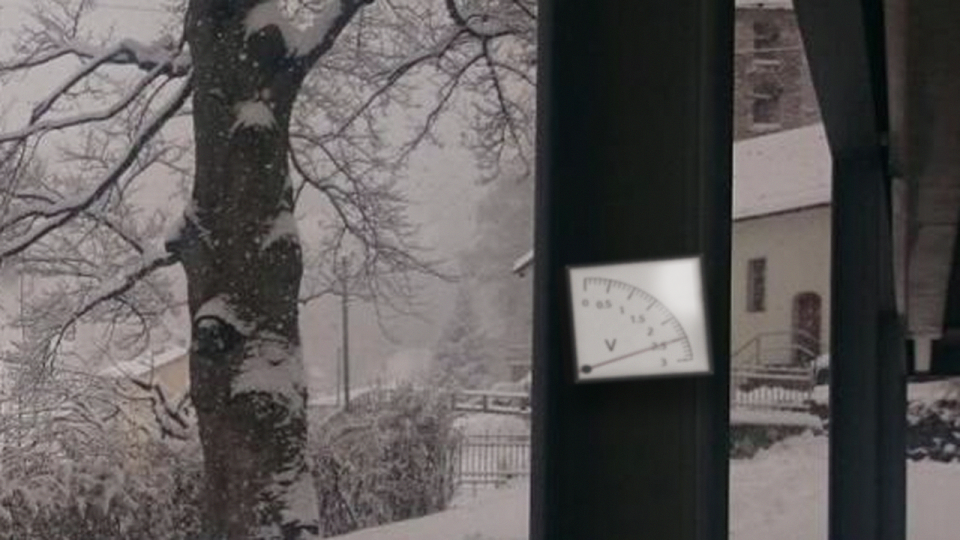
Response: 2.5 (V)
